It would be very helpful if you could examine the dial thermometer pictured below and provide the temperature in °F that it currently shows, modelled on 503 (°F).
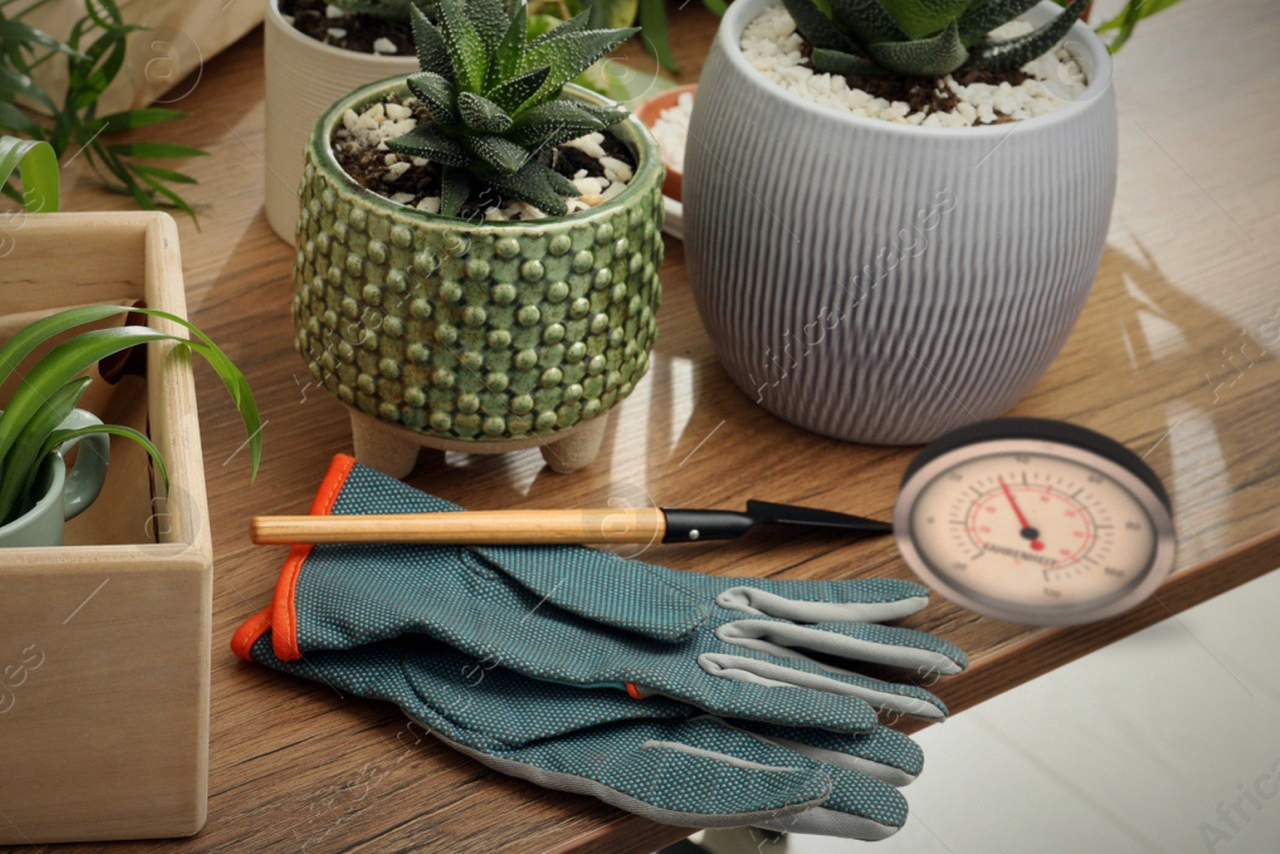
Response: 32 (°F)
